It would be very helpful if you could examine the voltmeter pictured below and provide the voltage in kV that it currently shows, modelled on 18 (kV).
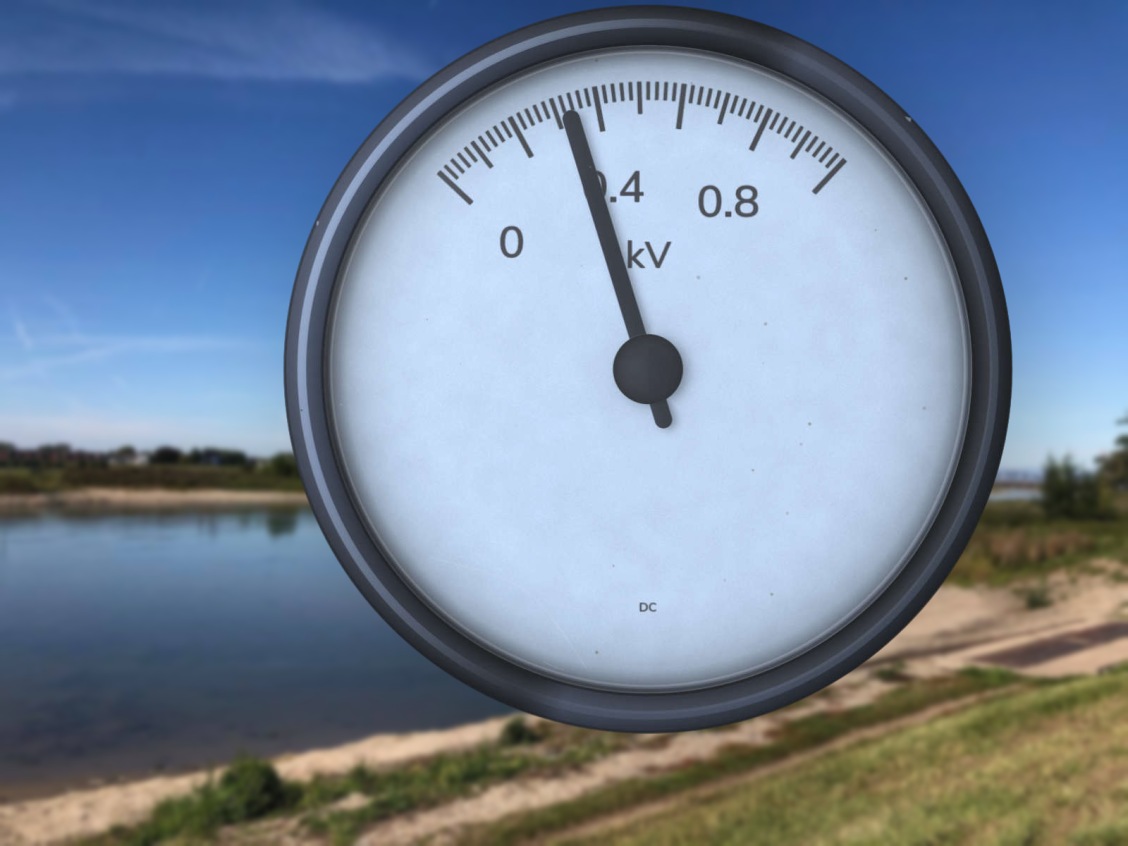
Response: 0.33 (kV)
